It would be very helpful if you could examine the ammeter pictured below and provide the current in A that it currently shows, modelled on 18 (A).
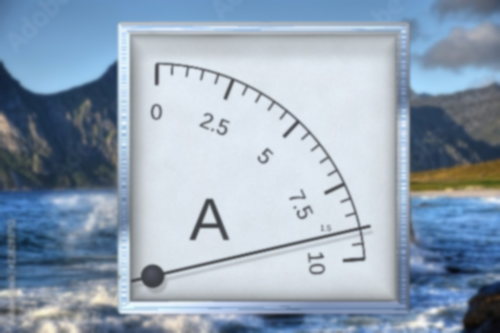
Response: 9 (A)
